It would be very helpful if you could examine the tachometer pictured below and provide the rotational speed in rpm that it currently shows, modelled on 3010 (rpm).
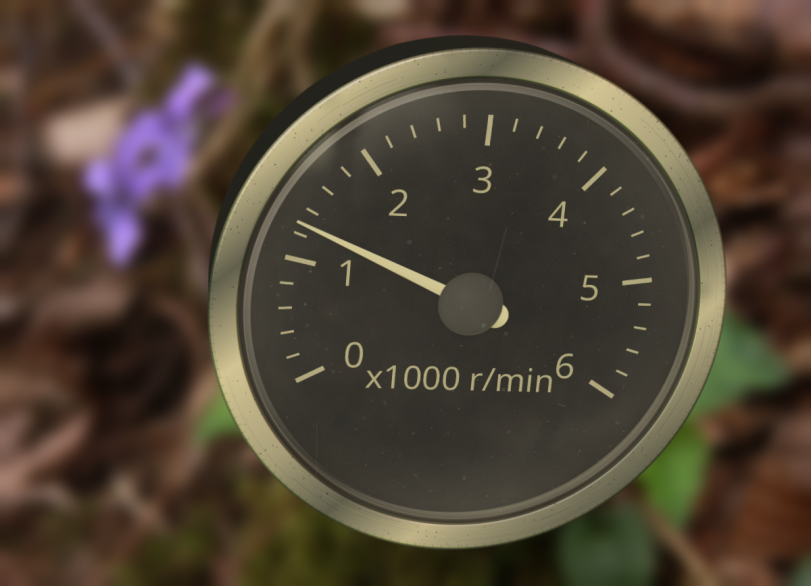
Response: 1300 (rpm)
